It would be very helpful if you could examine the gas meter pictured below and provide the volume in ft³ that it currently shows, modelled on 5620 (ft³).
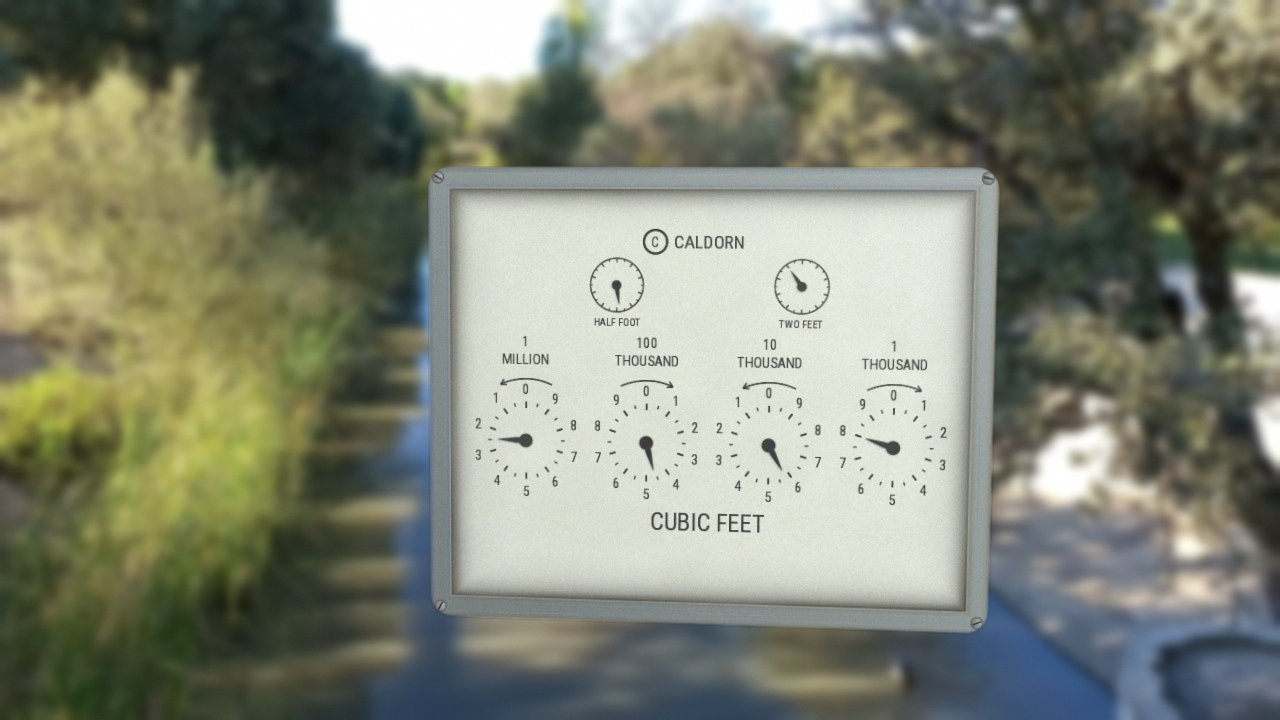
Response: 245800 (ft³)
